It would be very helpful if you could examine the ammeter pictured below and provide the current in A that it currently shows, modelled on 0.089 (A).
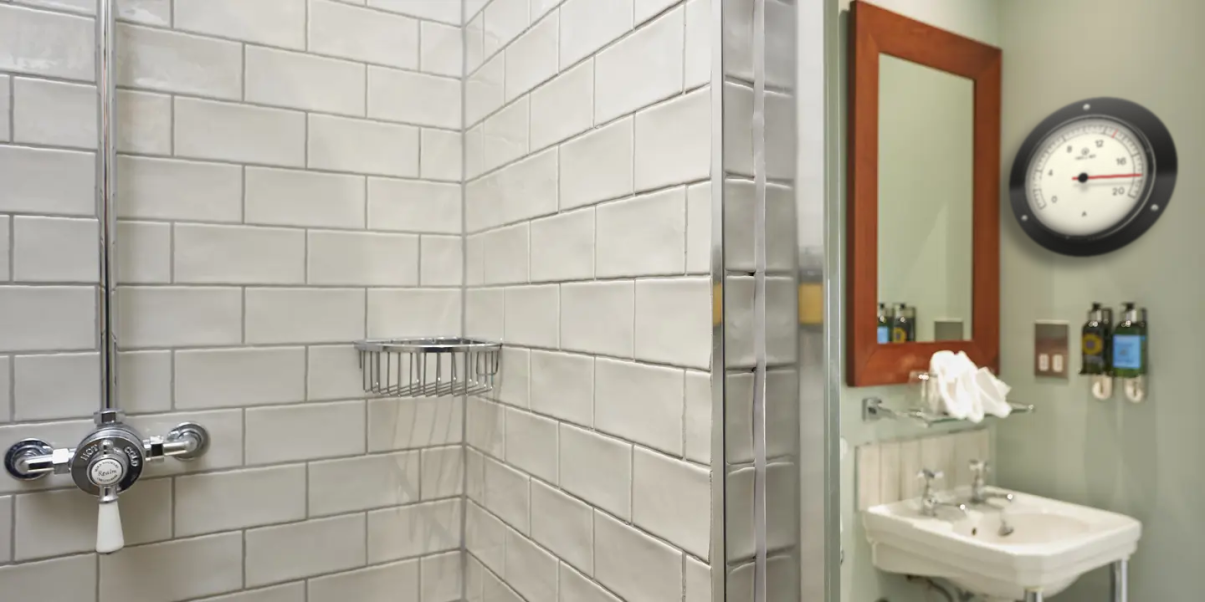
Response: 18 (A)
